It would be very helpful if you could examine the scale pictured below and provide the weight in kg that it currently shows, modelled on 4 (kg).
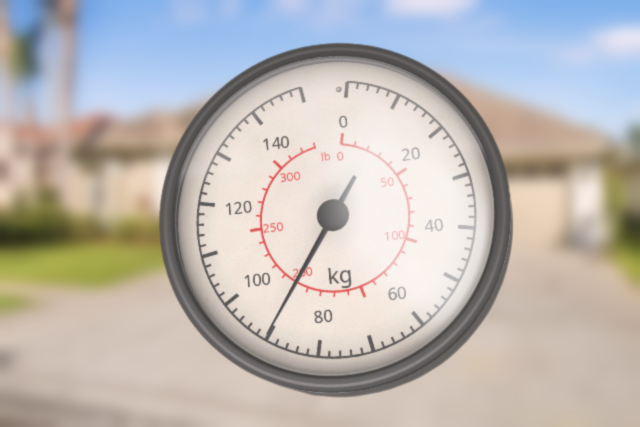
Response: 90 (kg)
